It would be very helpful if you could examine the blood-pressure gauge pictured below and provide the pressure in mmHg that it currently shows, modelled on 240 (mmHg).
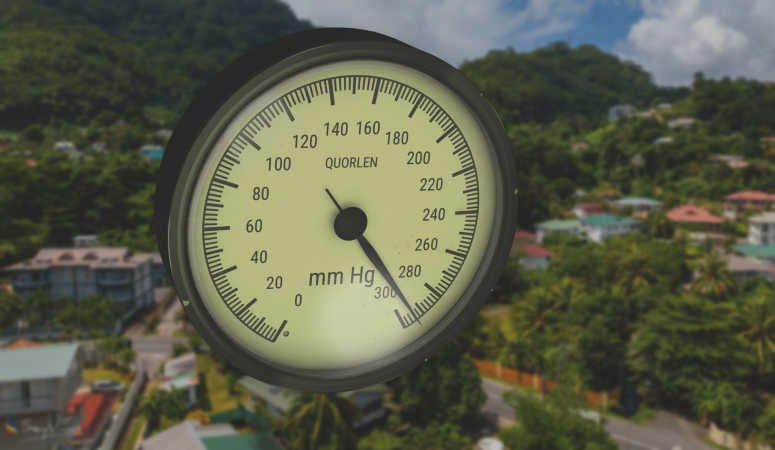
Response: 294 (mmHg)
